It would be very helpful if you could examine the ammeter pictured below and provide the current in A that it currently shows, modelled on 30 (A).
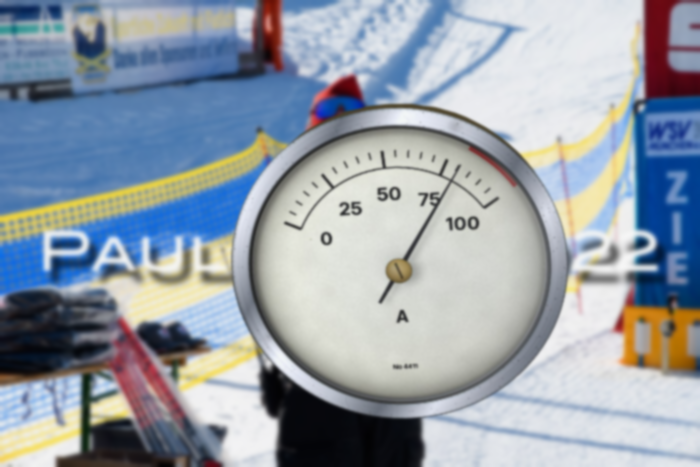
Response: 80 (A)
